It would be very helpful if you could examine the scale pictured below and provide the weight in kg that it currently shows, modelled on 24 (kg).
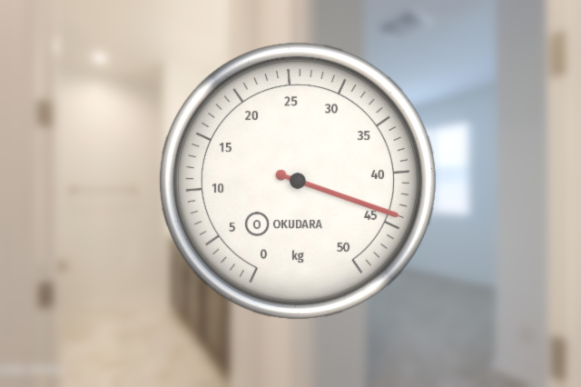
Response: 44 (kg)
